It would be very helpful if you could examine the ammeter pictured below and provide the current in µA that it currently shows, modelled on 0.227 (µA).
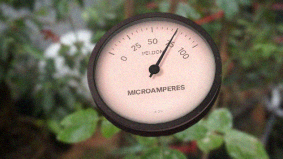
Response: 75 (µA)
